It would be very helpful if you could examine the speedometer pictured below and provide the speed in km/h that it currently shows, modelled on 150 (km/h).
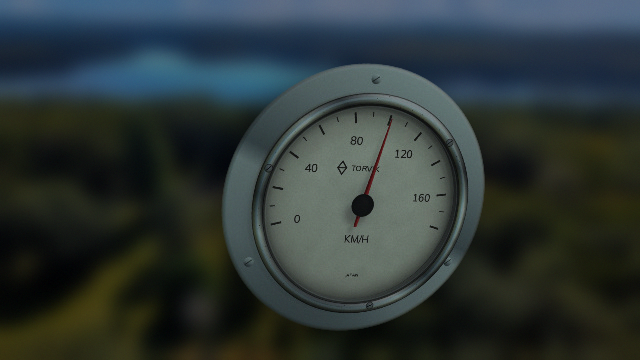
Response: 100 (km/h)
